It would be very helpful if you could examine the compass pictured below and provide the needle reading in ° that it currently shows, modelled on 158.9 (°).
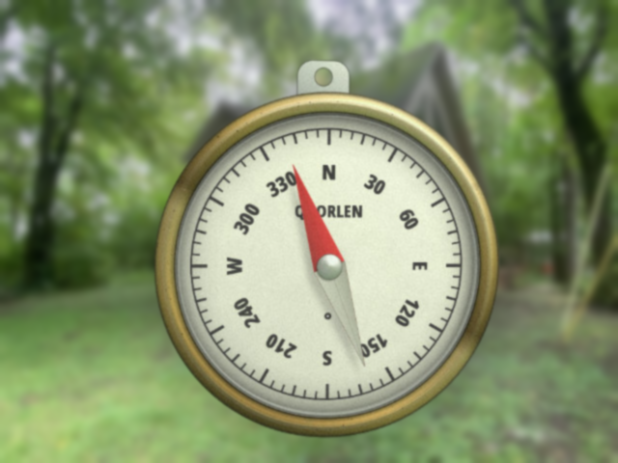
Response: 340 (°)
